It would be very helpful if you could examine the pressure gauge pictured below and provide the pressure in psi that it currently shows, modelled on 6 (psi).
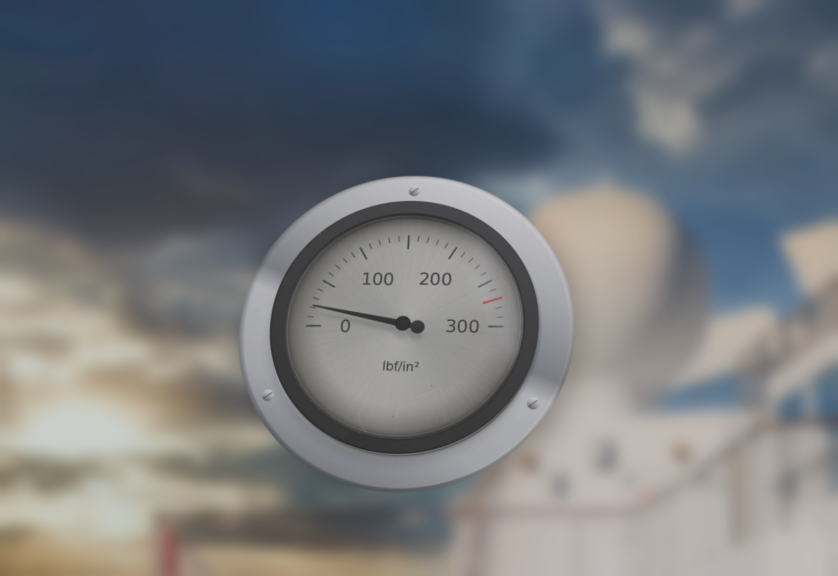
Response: 20 (psi)
